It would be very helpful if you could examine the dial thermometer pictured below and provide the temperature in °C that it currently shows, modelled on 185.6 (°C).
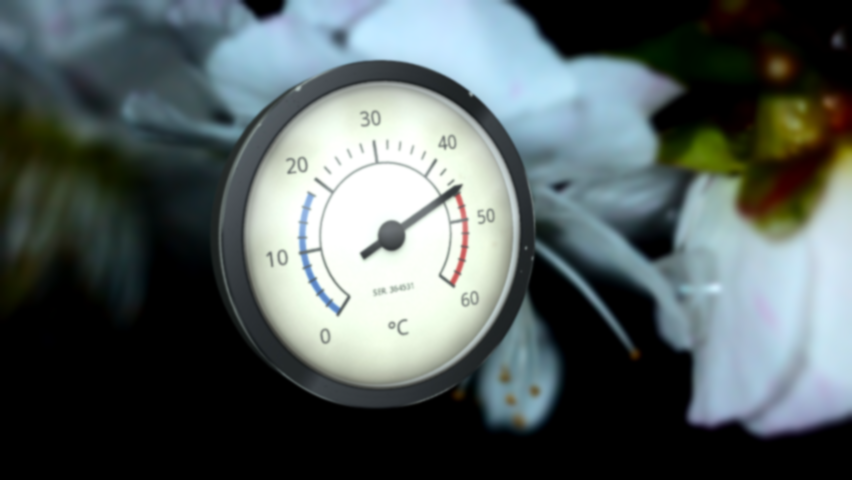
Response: 45 (°C)
